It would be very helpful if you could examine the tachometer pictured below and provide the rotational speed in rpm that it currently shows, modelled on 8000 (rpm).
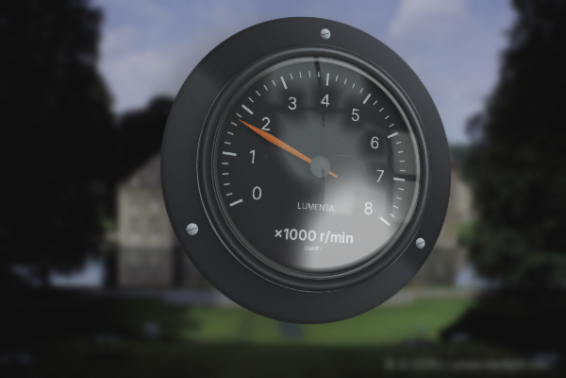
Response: 1700 (rpm)
